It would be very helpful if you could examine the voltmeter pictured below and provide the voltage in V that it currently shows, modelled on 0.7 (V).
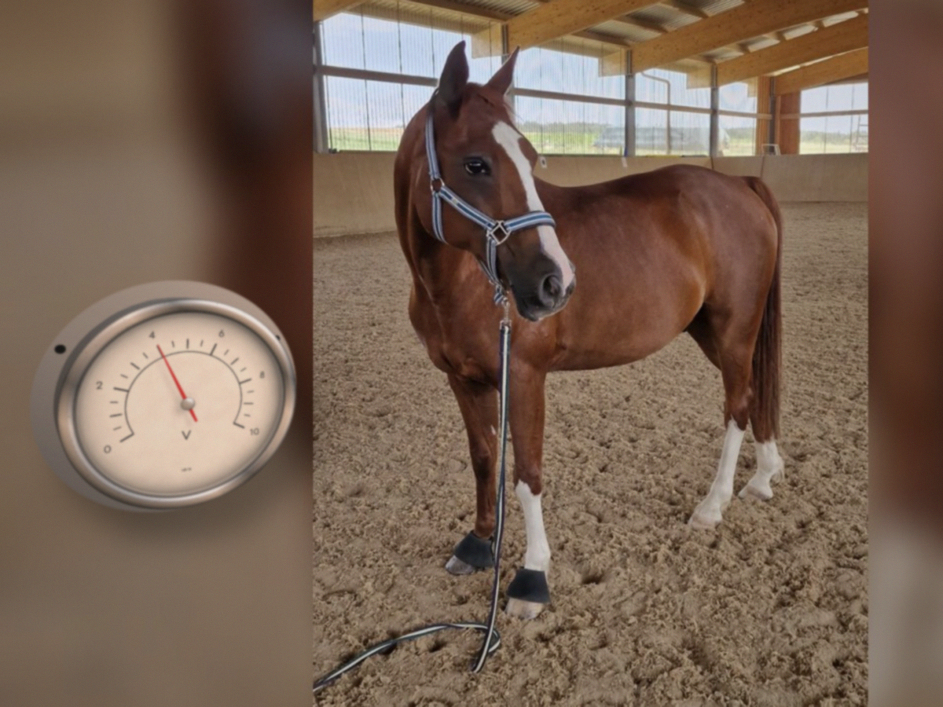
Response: 4 (V)
